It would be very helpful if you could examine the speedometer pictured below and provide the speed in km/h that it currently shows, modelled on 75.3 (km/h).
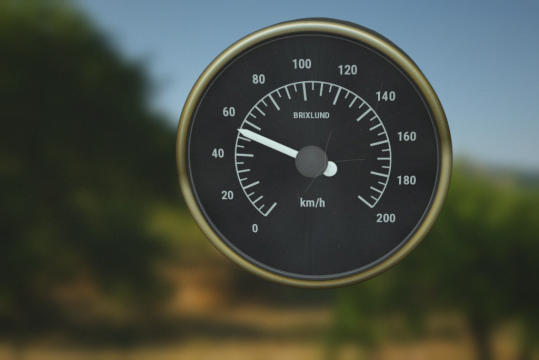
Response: 55 (km/h)
